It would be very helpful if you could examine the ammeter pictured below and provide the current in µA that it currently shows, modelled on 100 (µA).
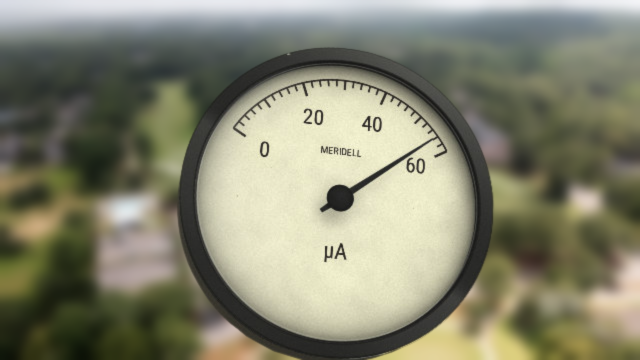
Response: 56 (µA)
